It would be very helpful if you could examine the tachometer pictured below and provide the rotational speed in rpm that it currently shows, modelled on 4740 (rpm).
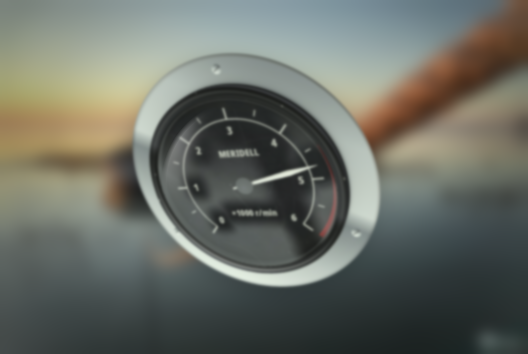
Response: 4750 (rpm)
